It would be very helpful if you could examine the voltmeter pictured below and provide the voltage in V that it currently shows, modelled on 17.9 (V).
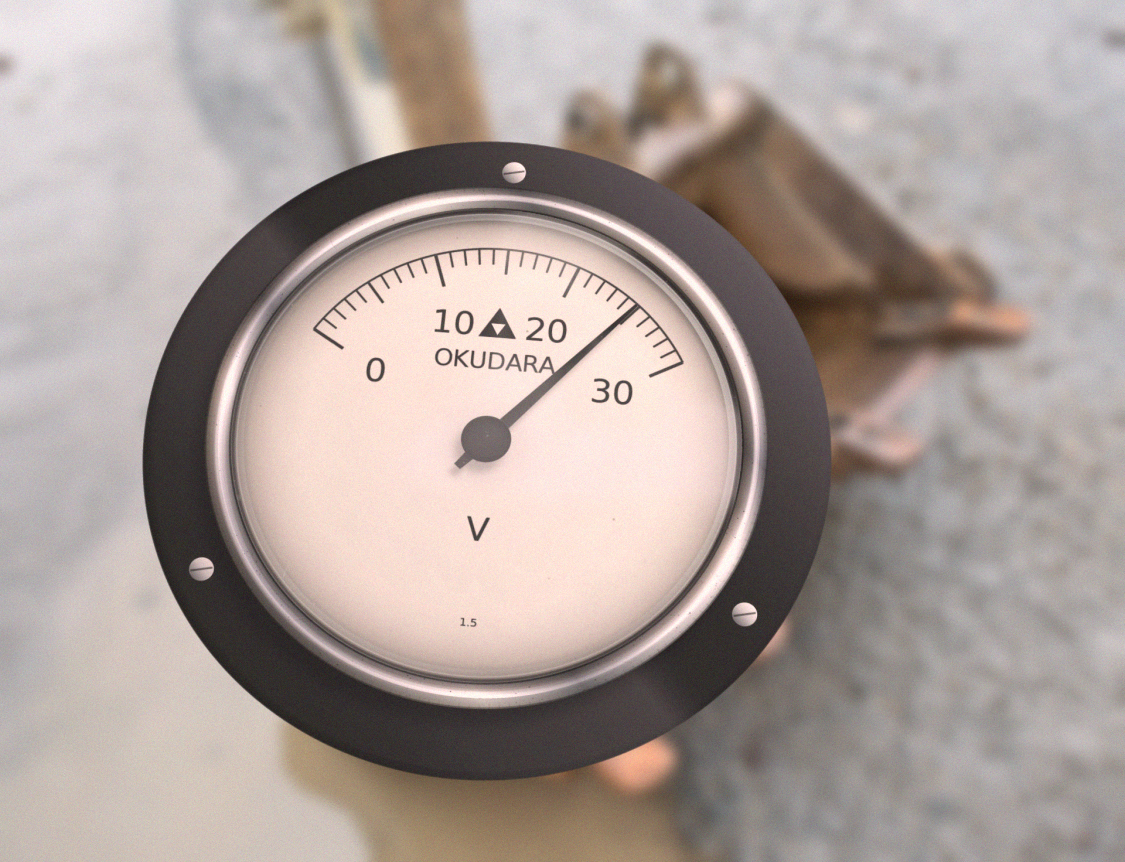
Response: 25 (V)
